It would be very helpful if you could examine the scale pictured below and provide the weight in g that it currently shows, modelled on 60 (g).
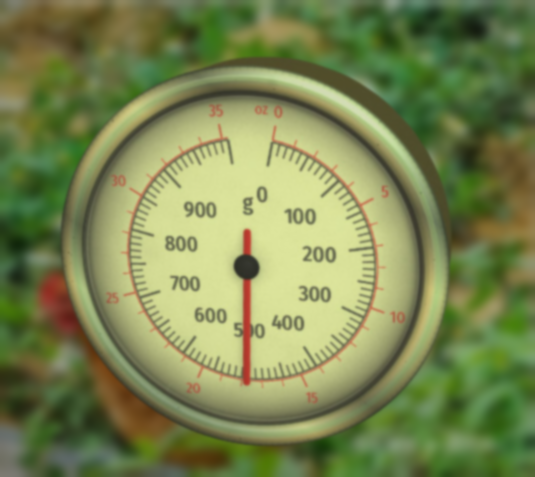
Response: 500 (g)
